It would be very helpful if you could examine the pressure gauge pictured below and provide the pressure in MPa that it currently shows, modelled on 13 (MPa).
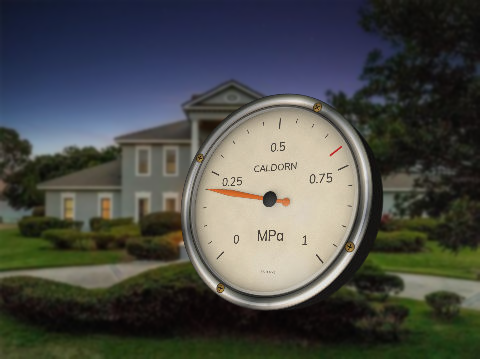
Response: 0.2 (MPa)
